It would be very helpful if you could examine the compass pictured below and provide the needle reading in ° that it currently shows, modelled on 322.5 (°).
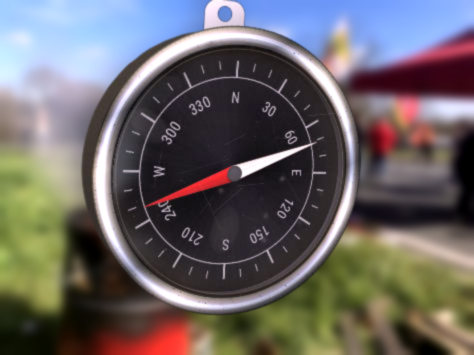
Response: 250 (°)
